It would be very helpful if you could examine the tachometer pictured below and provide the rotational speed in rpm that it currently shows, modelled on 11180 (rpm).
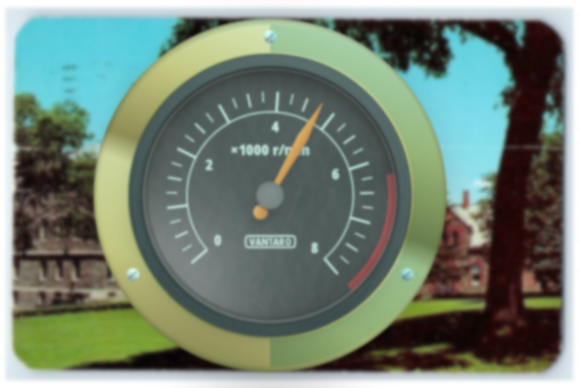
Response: 4750 (rpm)
